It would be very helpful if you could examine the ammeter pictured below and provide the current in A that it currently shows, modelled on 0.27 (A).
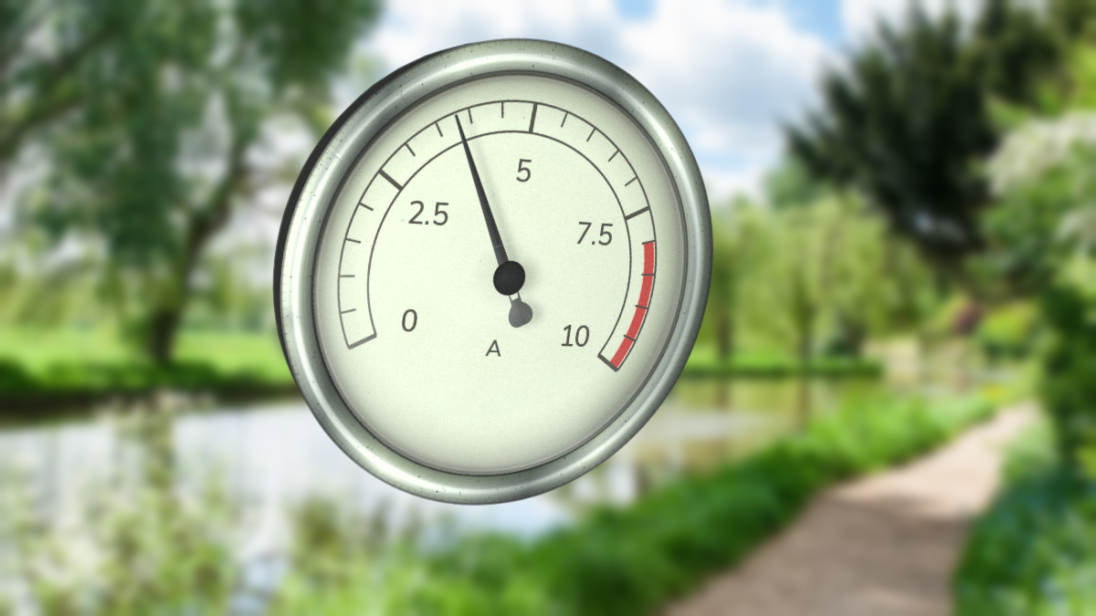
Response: 3.75 (A)
